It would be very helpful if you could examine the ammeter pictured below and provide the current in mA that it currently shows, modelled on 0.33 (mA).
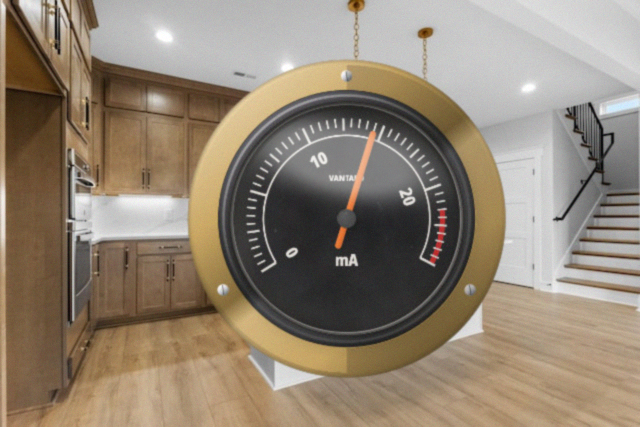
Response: 14.5 (mA)
